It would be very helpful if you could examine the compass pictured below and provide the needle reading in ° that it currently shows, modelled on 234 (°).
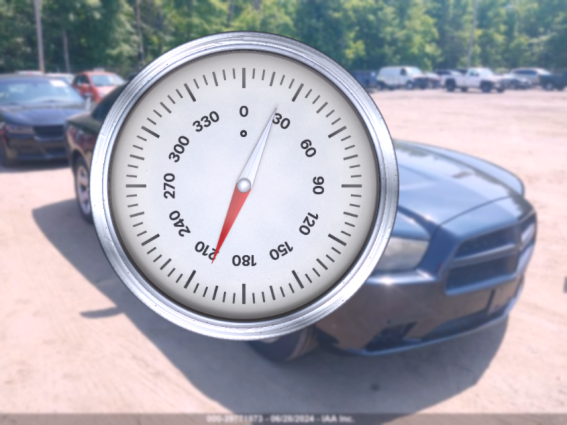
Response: 202.5 (°)
